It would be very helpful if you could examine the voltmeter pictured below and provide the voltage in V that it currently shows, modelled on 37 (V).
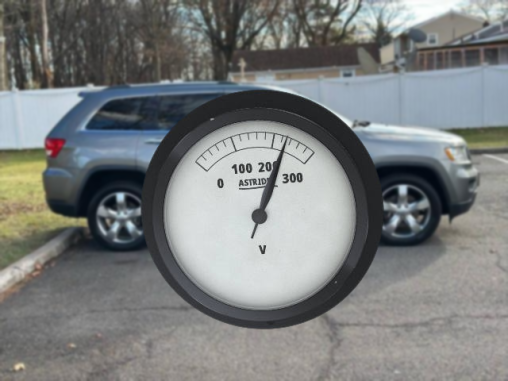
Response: 230 (V)
